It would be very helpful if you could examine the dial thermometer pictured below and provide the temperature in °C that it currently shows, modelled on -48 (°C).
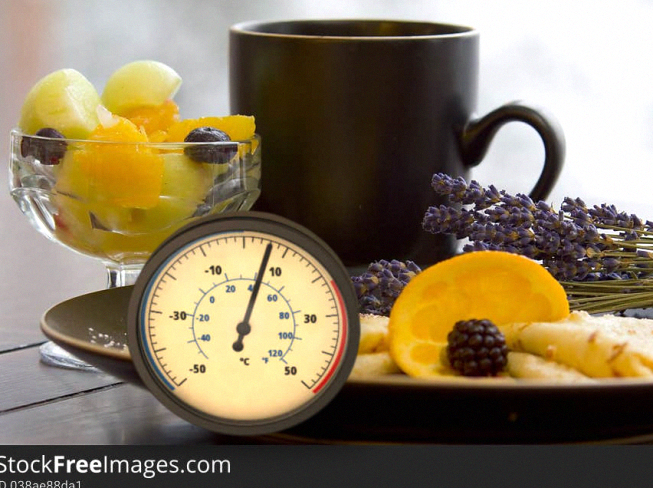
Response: 6 (°C)
